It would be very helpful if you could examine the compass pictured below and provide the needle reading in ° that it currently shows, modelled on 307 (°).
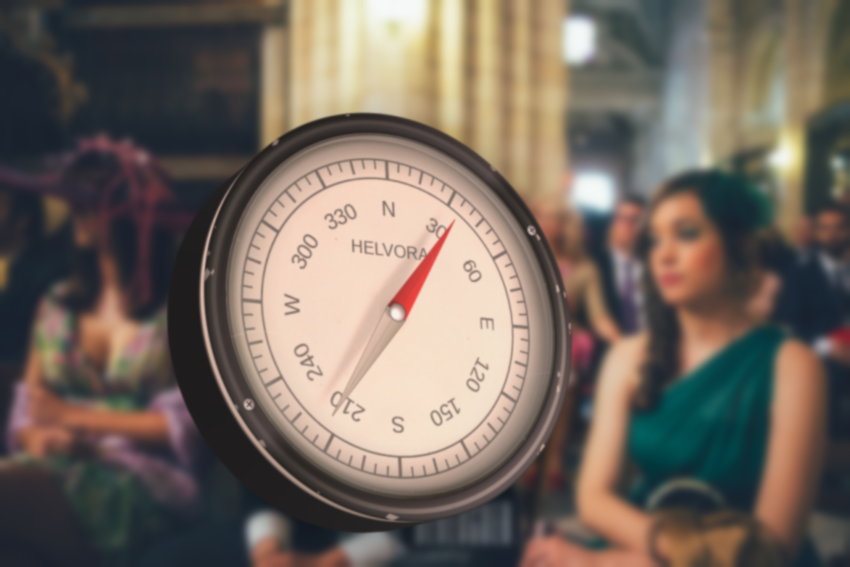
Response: 35 (°)
